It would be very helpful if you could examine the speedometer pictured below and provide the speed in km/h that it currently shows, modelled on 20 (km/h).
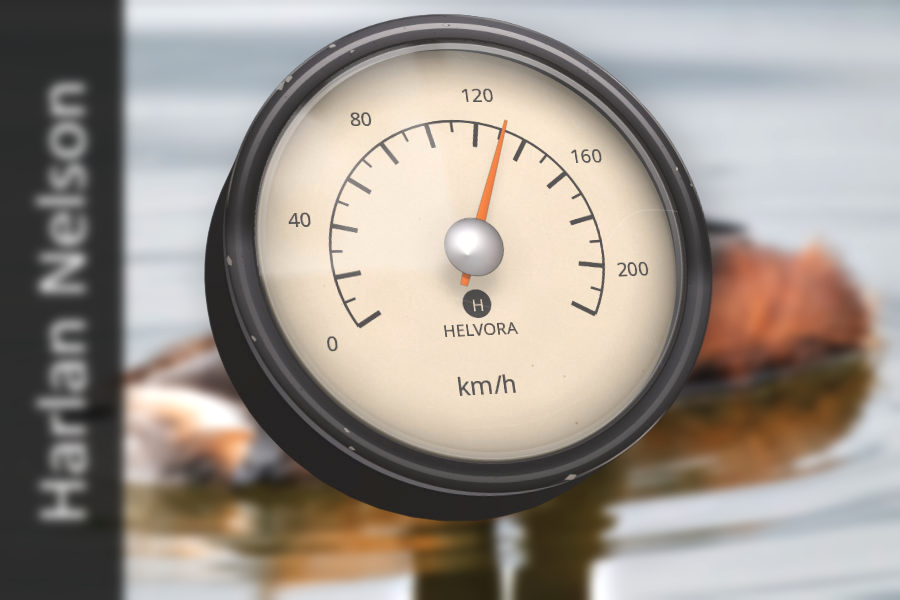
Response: 130 (km/h)
